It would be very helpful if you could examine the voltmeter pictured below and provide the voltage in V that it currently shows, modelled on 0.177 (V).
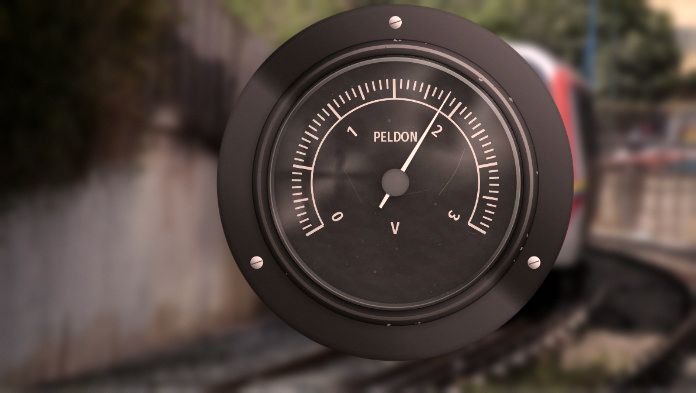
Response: 1.9 (V)
